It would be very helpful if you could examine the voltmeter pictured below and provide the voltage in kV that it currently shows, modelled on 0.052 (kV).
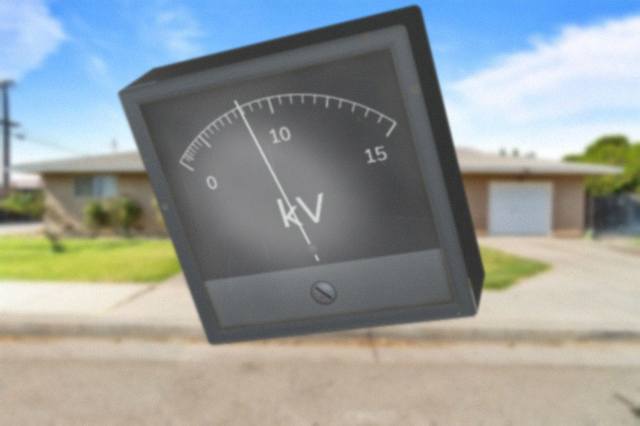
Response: 8.5 (kV)
